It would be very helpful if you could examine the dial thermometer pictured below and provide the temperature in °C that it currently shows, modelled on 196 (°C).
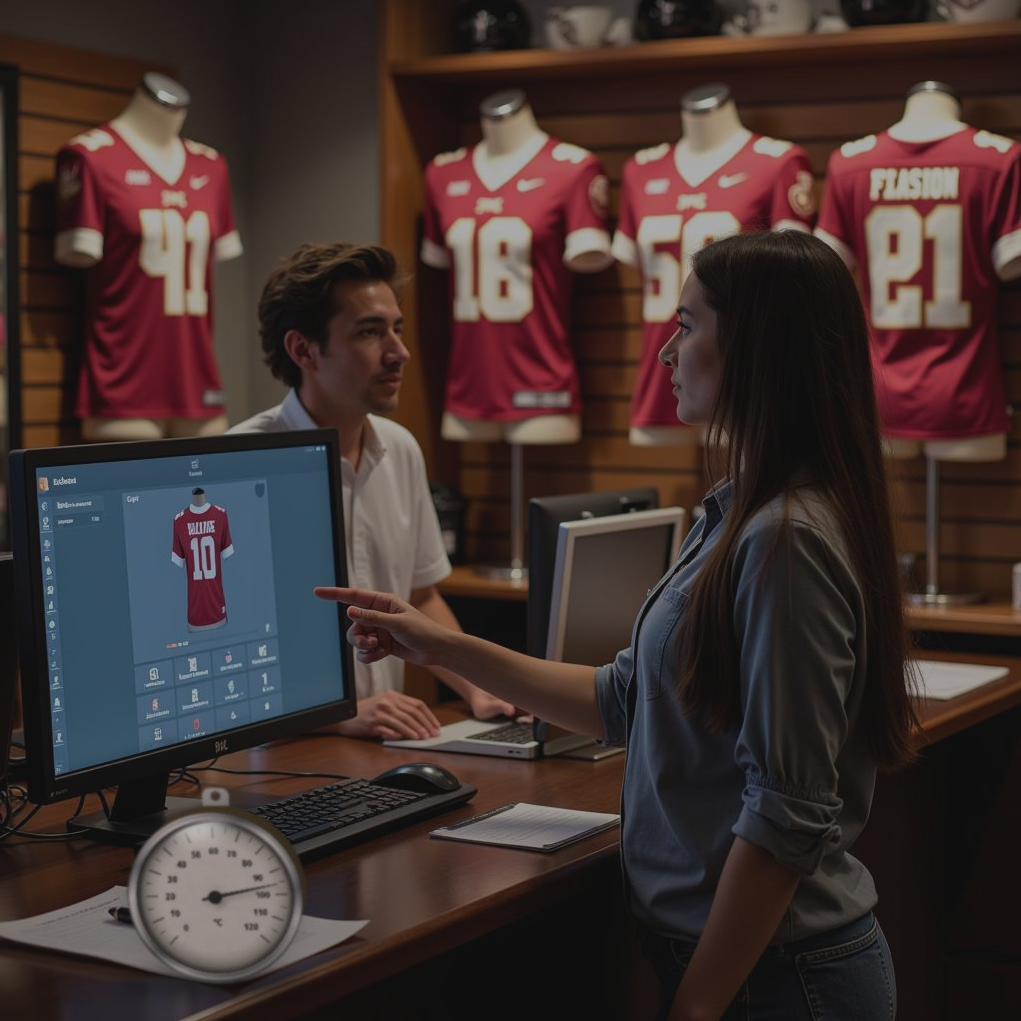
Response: 95 (°C)
